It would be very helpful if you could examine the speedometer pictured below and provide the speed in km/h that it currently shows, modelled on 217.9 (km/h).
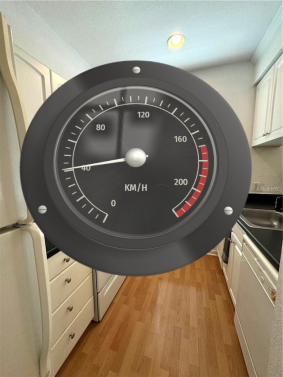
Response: 40 (km/h)
